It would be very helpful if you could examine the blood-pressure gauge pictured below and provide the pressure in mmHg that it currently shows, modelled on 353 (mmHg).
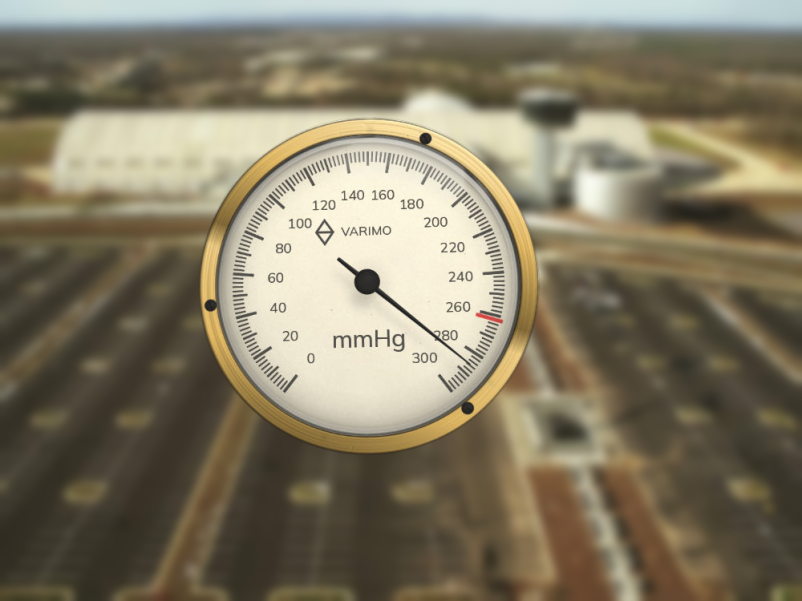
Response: 286 (mmHg)
